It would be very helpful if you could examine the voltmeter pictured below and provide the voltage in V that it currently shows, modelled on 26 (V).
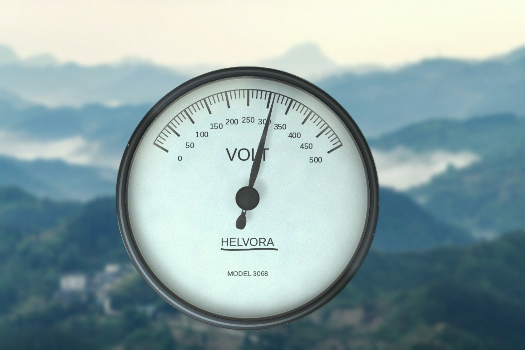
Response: 310 (V)
